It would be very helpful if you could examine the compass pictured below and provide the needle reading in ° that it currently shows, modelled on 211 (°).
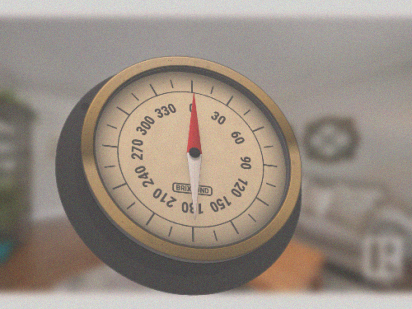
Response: 0 (°)
